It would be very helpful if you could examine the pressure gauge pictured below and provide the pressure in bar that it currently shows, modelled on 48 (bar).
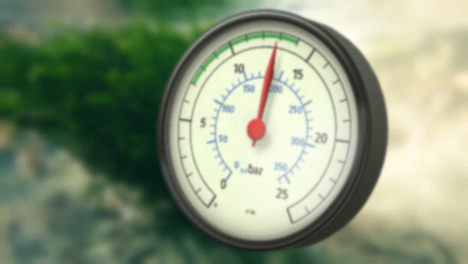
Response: 13 (bar)
